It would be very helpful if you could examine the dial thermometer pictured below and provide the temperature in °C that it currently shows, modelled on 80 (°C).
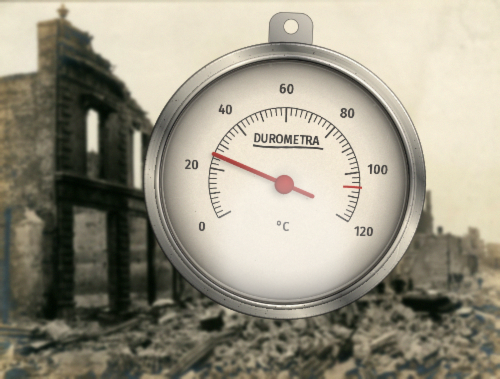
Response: 26 (°C)
